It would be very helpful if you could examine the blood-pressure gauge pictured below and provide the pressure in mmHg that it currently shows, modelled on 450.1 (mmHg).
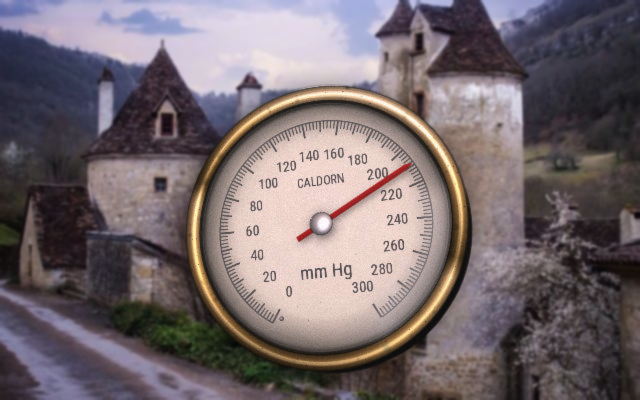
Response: 210 (mmHg)
